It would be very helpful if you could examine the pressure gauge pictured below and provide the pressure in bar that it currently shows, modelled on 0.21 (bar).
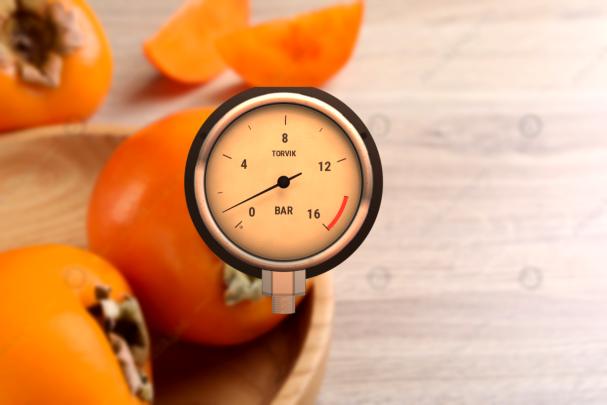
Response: 1 (bar)
